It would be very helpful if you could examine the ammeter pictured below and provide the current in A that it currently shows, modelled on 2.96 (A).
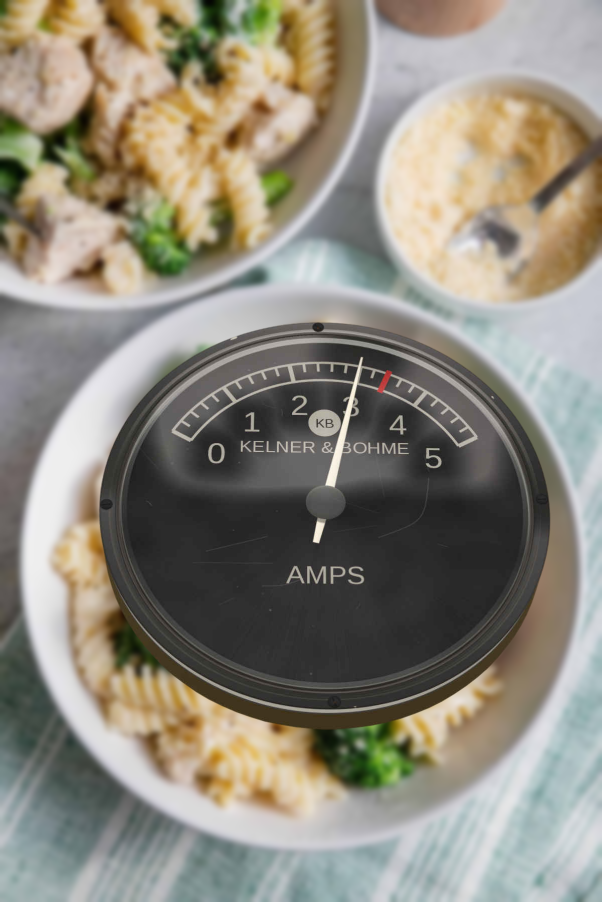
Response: 3 (A)
